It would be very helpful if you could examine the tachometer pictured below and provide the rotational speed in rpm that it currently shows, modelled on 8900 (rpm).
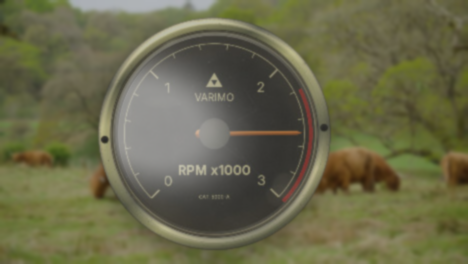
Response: 2500 (rpm)
